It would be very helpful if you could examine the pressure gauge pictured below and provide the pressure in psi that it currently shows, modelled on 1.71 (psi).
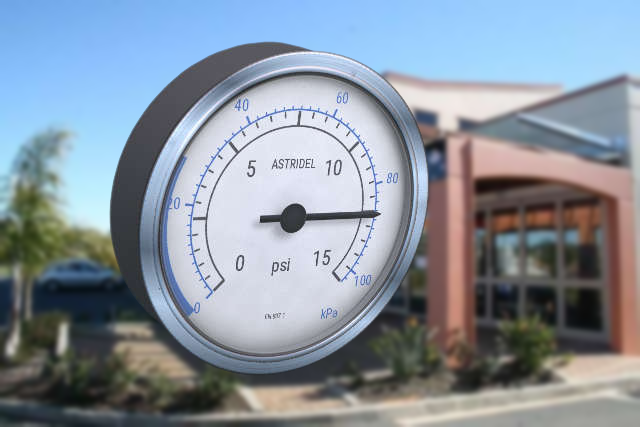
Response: 12.5 (psi)
